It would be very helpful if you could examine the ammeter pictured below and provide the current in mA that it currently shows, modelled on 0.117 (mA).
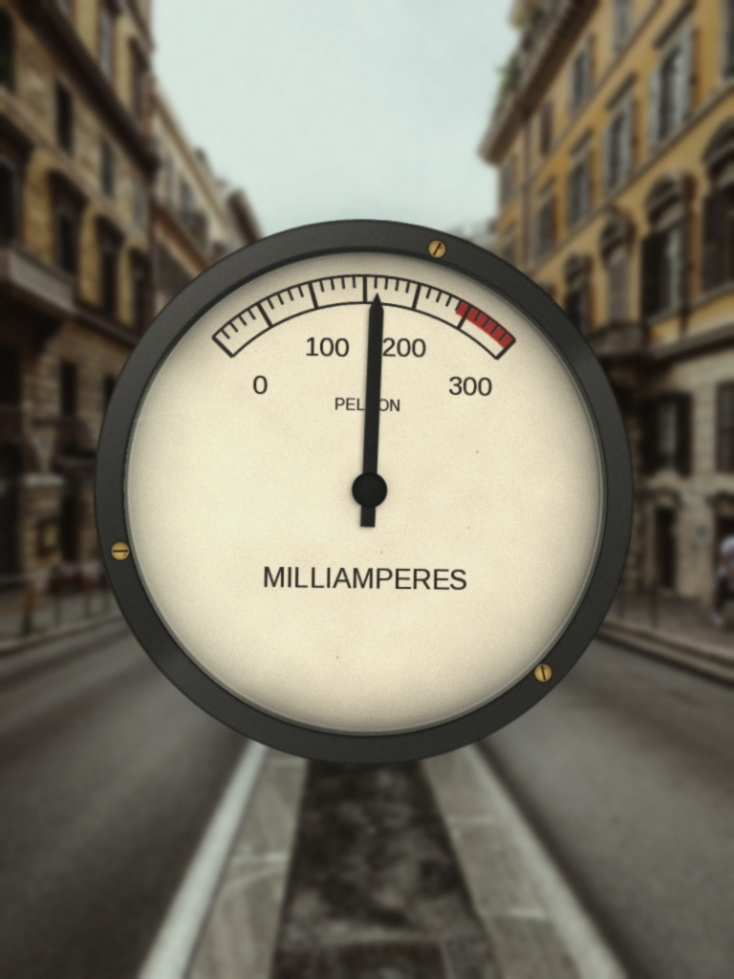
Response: 160 (mA)
